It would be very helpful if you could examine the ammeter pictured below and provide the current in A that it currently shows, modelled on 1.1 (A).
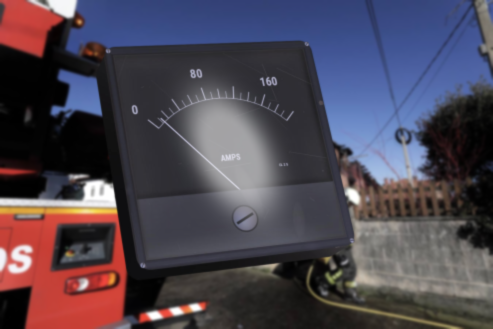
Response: 10 (A)
